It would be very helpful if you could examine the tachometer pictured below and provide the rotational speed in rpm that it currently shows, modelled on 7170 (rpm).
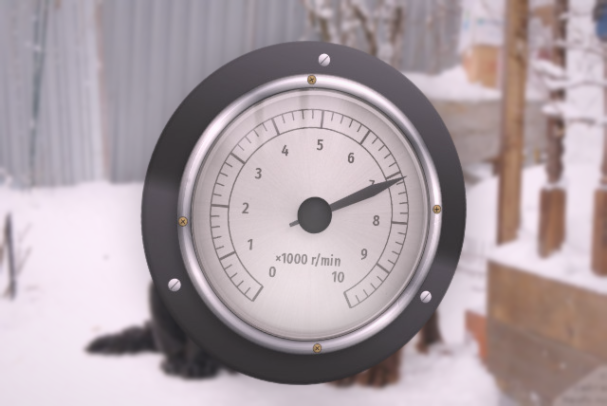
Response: 7100 (rpm)
